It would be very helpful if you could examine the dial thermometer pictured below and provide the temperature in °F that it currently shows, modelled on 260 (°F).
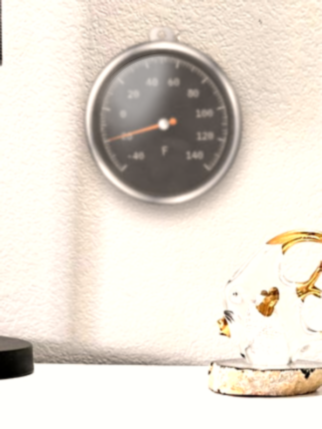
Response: -20 (°F)
